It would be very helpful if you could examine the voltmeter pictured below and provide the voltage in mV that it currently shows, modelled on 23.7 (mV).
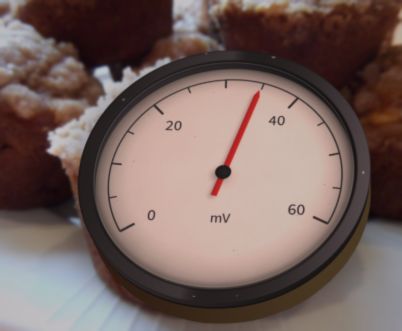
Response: 35 (mV)
